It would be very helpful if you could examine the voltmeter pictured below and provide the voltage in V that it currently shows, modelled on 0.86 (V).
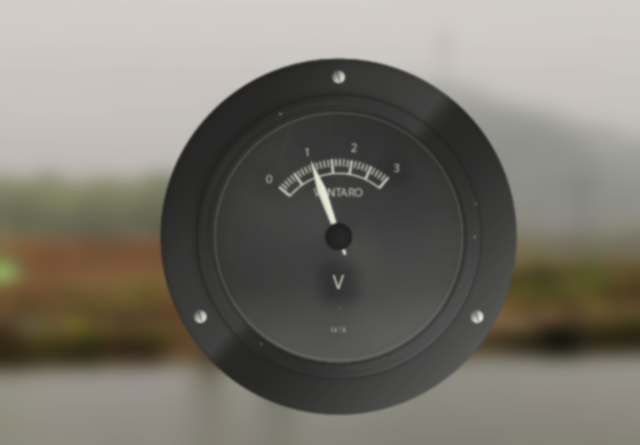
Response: 1 (V)
